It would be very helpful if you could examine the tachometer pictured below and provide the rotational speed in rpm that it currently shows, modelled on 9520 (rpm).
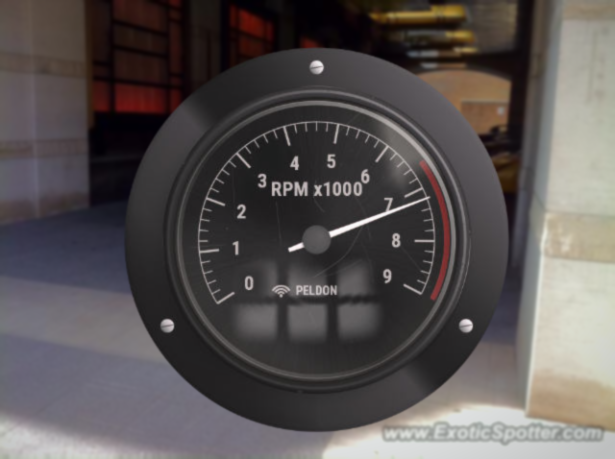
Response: 7200 (rpm)
